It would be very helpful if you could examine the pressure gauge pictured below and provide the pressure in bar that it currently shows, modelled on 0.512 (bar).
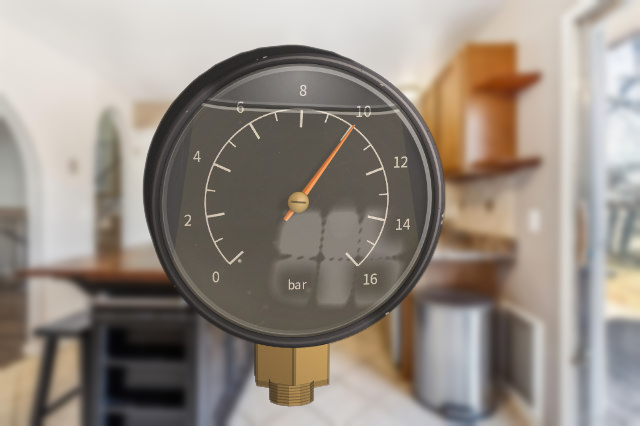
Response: 10 (bar)
